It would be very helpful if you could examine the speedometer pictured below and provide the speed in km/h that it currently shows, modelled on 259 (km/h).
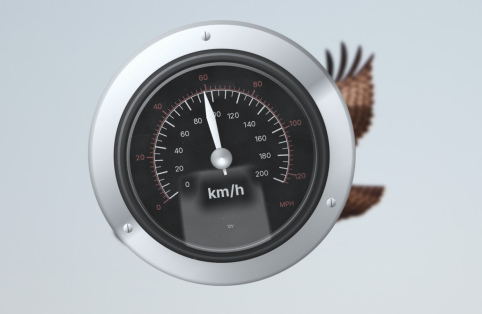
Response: 95 (km/h)
